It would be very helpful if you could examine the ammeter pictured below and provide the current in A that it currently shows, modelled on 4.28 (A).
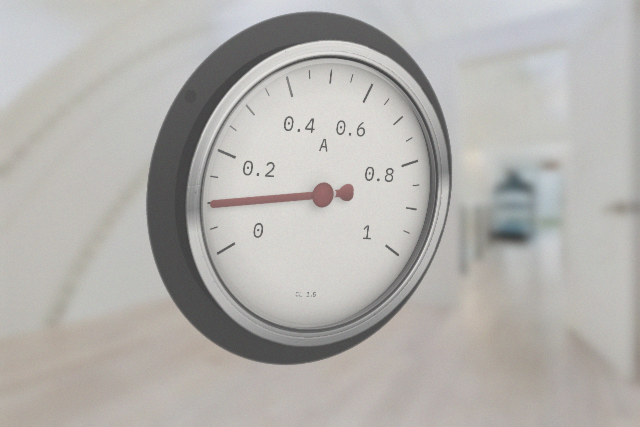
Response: 0.1 (A)
